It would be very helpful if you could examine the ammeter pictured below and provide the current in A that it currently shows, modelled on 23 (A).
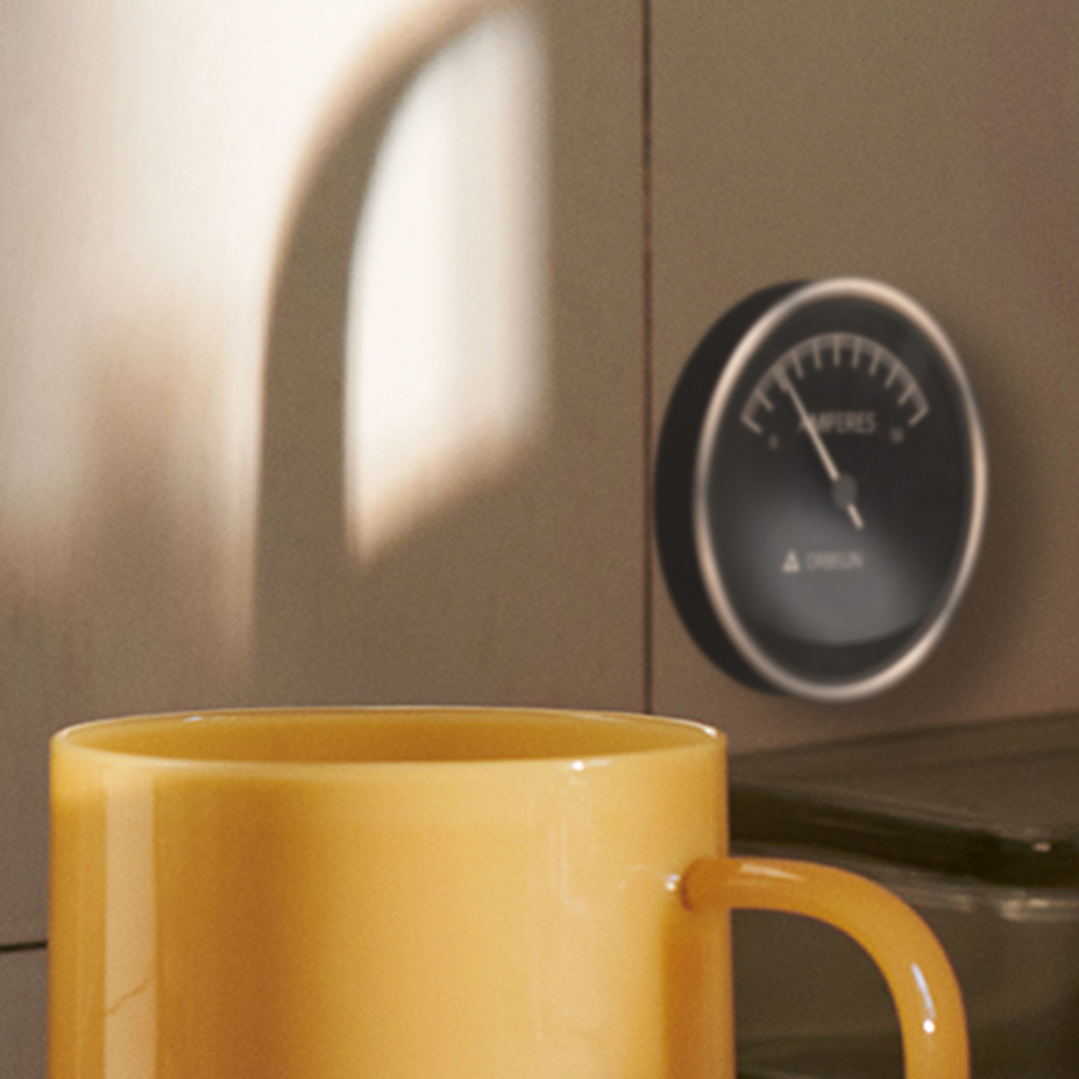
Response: 10 (A)
